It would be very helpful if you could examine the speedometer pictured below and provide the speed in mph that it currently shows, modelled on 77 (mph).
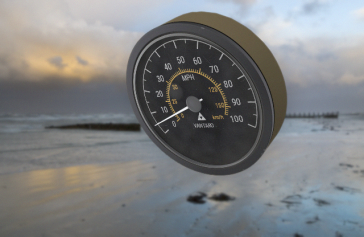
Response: 5 (mph)
